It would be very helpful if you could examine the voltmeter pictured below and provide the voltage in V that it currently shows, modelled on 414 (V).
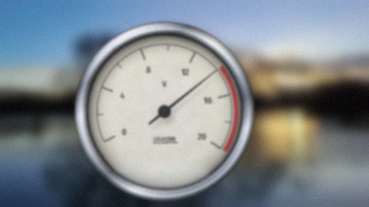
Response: 14 (V)
